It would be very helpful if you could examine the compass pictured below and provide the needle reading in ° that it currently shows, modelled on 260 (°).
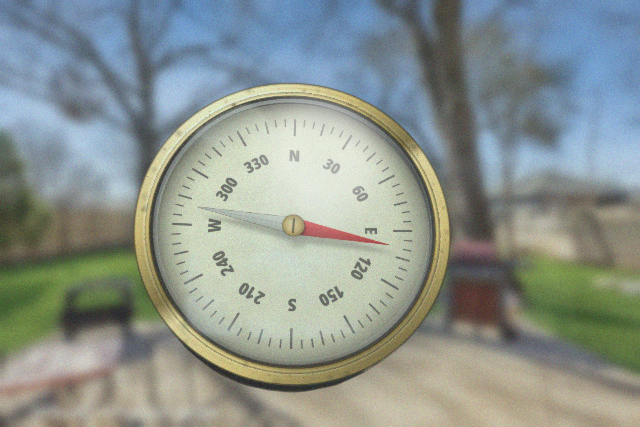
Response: 100 (°)
